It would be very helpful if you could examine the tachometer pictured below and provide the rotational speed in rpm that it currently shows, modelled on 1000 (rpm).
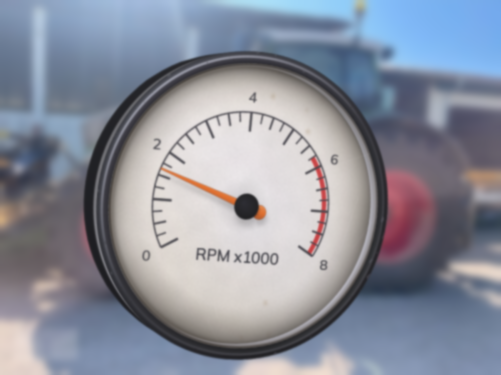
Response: 1625 (rpm)
